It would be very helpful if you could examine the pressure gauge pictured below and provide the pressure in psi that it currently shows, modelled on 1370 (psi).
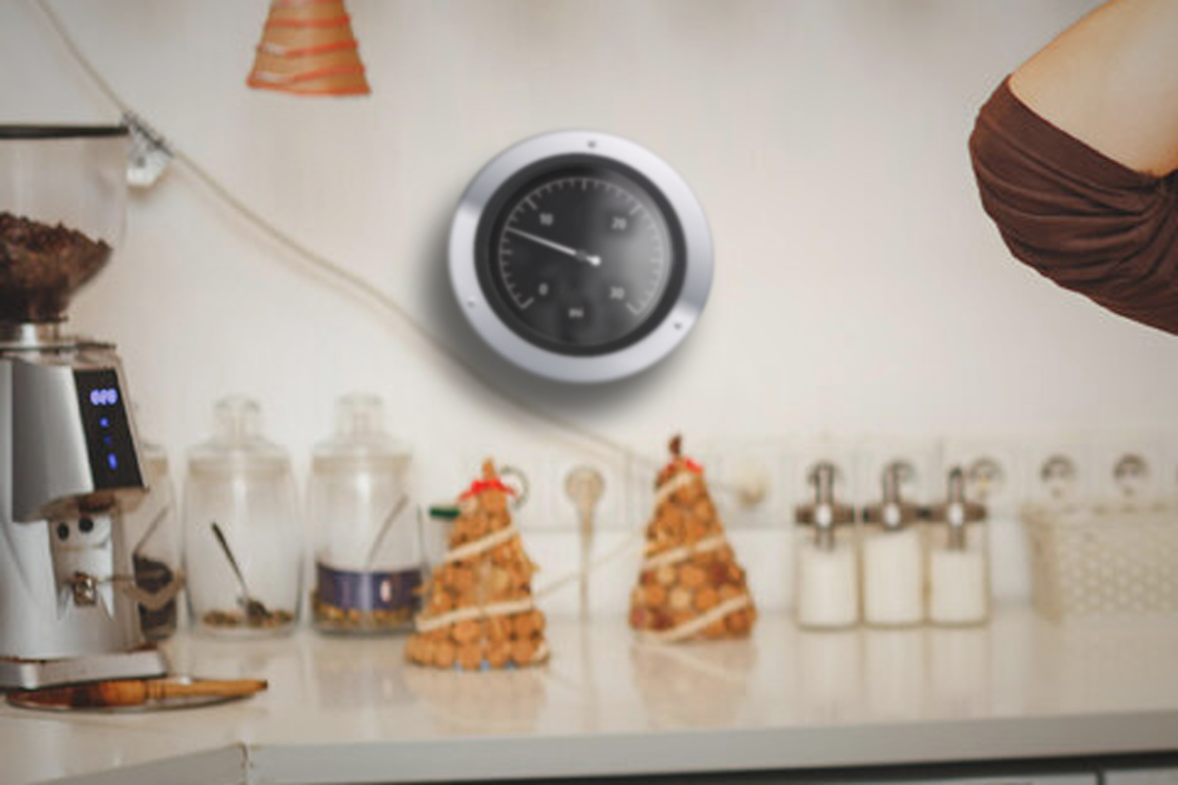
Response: 7 (psi)
